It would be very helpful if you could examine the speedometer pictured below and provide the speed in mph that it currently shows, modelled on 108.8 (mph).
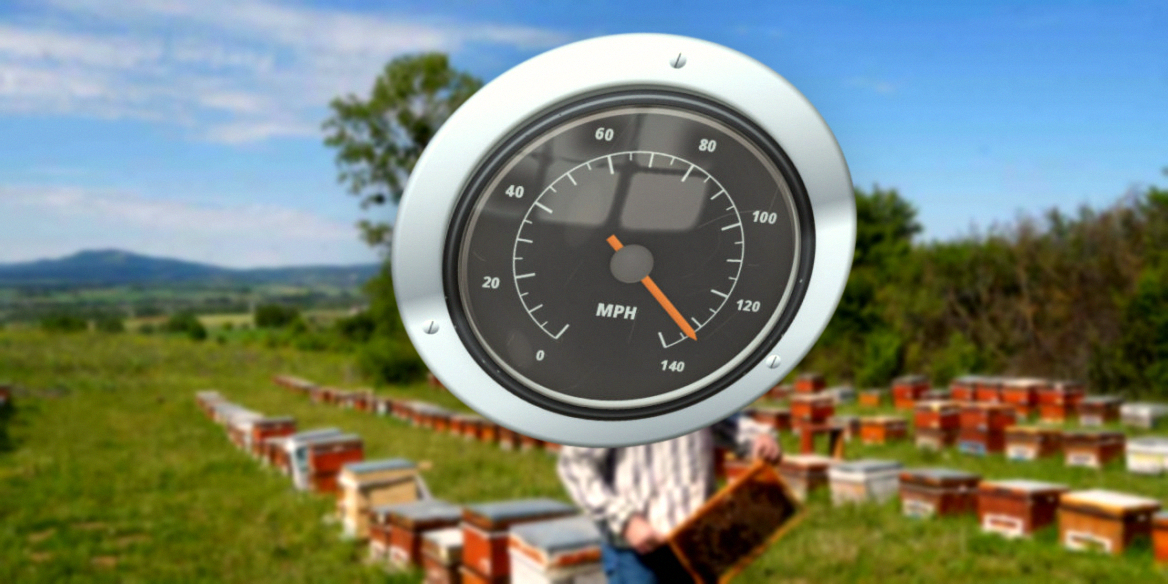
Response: 132.5 (mph)
